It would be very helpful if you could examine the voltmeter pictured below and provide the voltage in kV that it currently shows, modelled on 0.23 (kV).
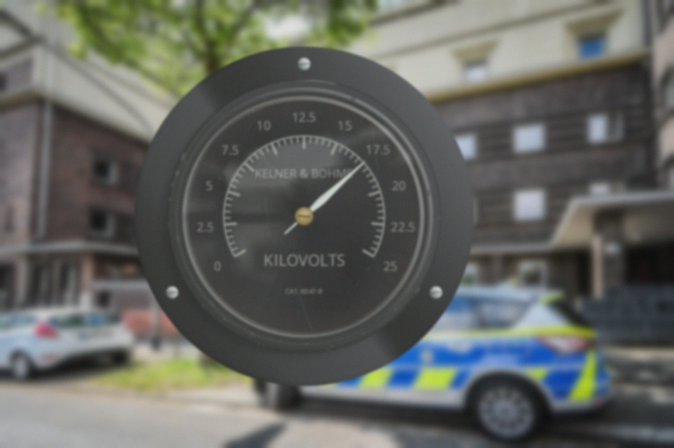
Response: 17.5 (kV)
